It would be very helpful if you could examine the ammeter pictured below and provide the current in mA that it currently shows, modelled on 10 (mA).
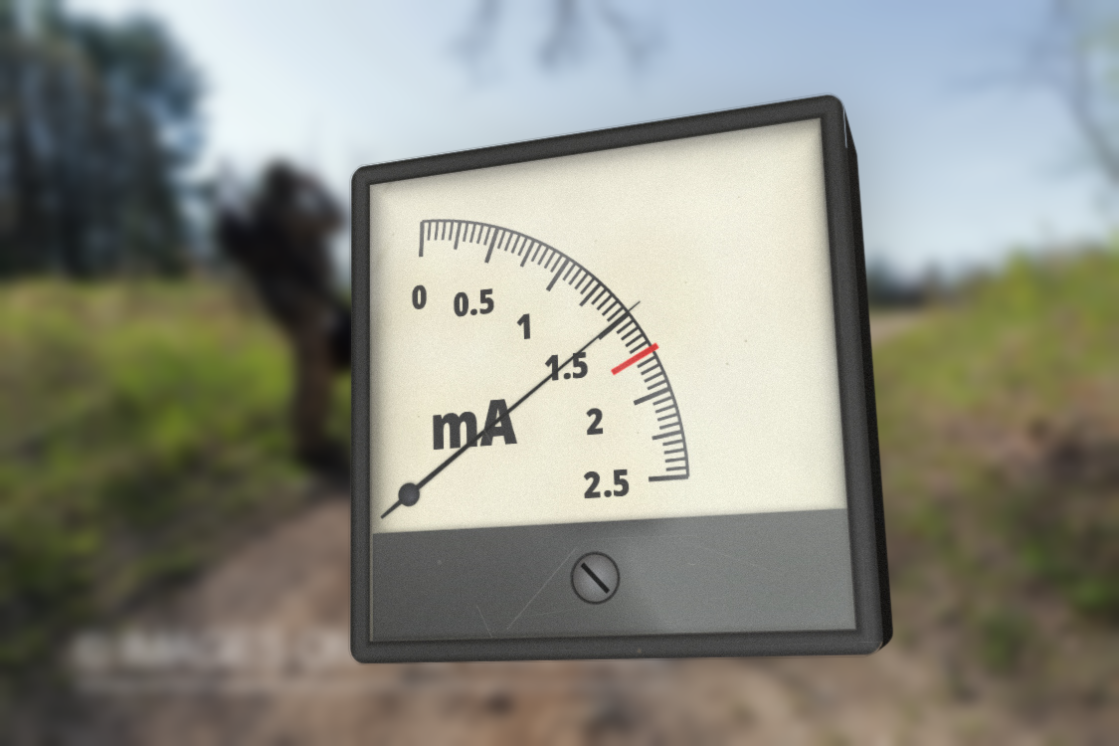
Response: 1.5 (mA)
